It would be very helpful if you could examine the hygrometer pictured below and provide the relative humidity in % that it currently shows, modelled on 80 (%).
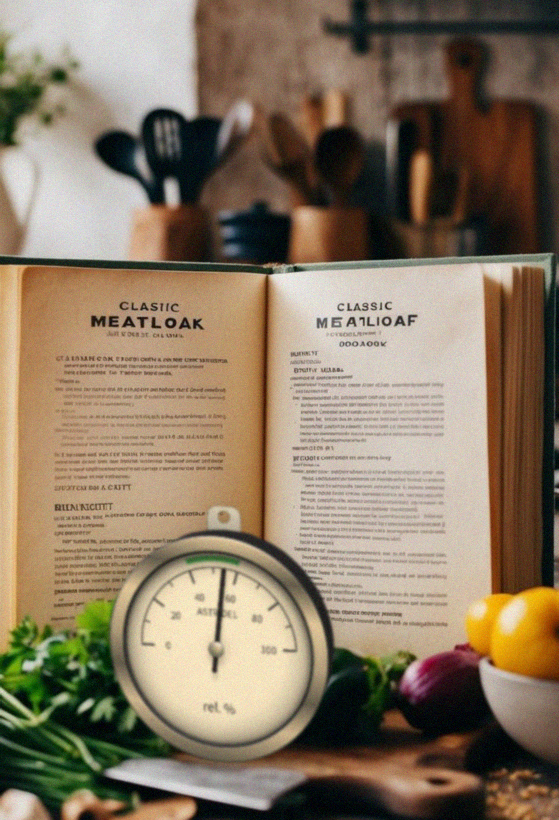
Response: 55 (%)
